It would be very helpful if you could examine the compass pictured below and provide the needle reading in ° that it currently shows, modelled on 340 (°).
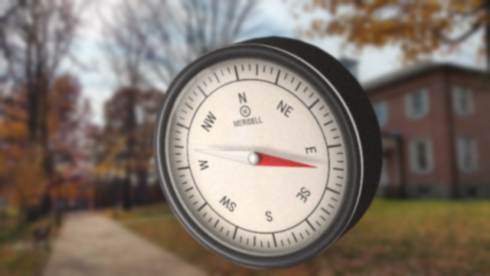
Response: 105 (°)
